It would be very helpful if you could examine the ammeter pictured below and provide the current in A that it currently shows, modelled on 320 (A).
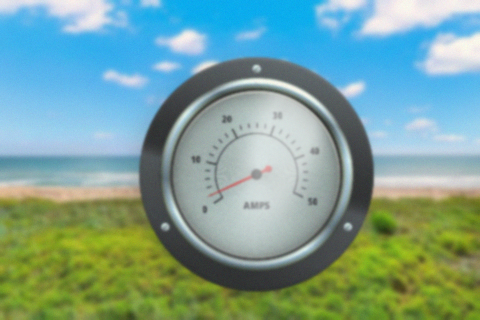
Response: 2 (A)
